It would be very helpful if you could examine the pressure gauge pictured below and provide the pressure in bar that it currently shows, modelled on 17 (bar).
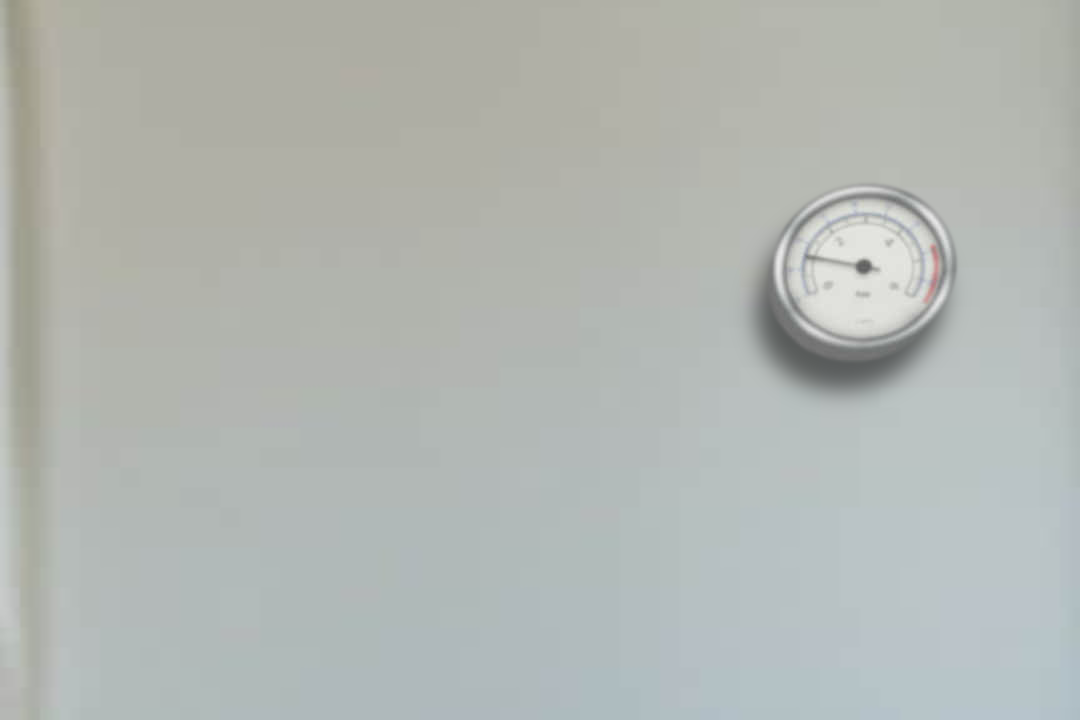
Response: 1 (bar)
